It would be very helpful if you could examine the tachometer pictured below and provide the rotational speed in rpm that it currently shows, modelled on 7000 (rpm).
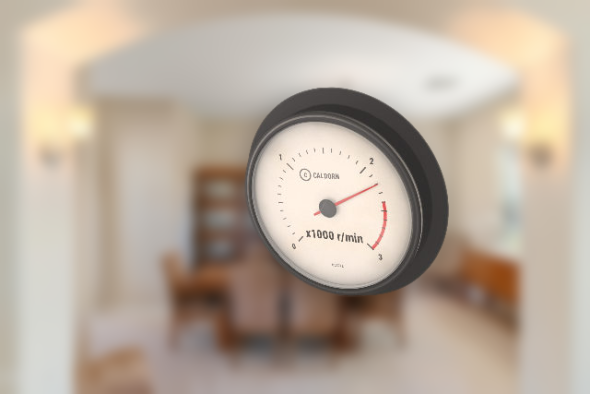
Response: 2200 (rpm)
